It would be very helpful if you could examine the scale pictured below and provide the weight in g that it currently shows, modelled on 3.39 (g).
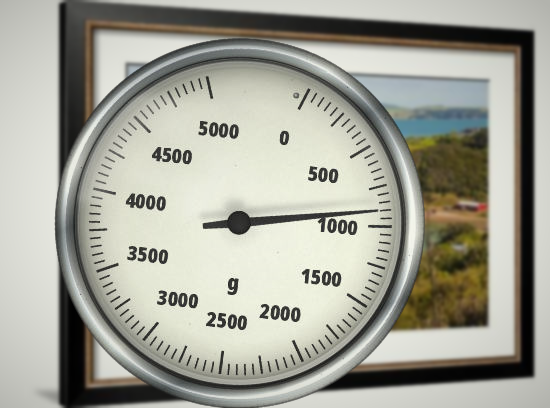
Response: 900 (g)
